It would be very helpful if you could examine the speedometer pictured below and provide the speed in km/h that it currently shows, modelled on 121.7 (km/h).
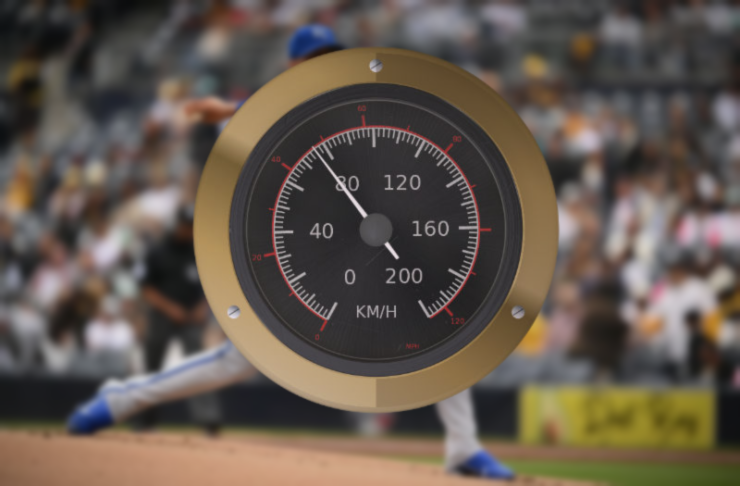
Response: 76 (km/h)
